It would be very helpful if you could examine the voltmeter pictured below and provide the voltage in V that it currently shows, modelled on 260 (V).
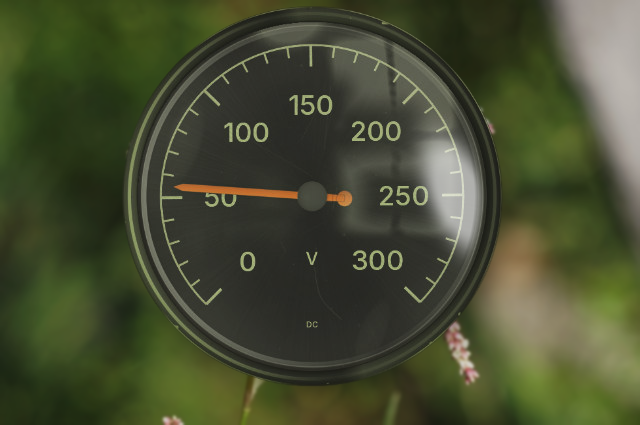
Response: 55 (V)
